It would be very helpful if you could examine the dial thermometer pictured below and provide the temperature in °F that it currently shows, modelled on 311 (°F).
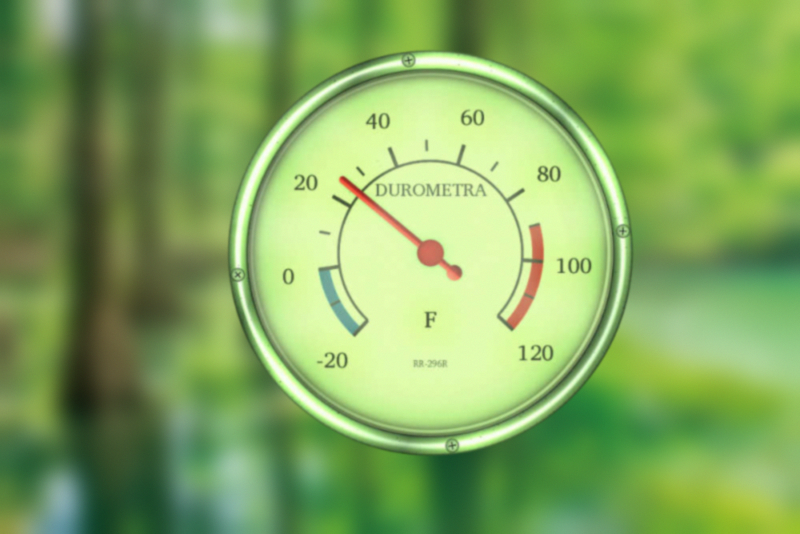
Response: 25 (°F)
